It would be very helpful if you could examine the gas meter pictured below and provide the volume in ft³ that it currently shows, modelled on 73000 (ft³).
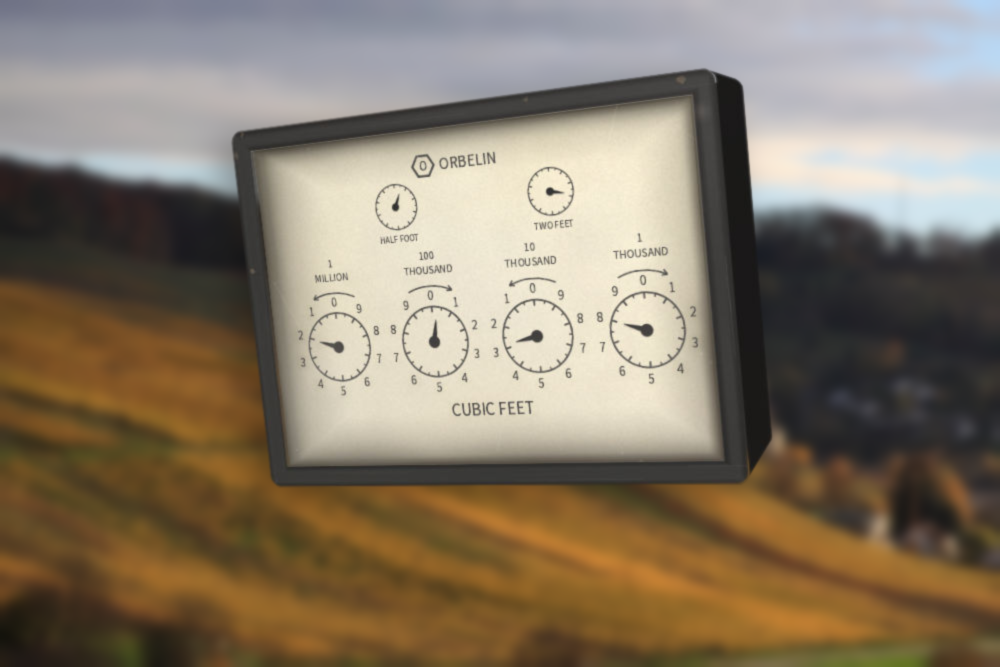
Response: 202800 (ft³)
